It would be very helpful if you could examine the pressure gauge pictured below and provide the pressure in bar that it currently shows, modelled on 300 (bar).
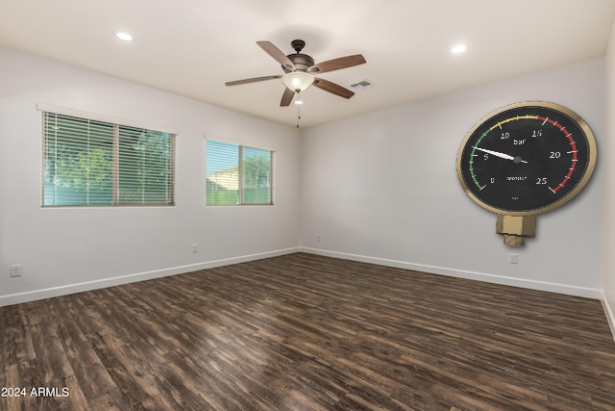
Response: 6 (bar)
